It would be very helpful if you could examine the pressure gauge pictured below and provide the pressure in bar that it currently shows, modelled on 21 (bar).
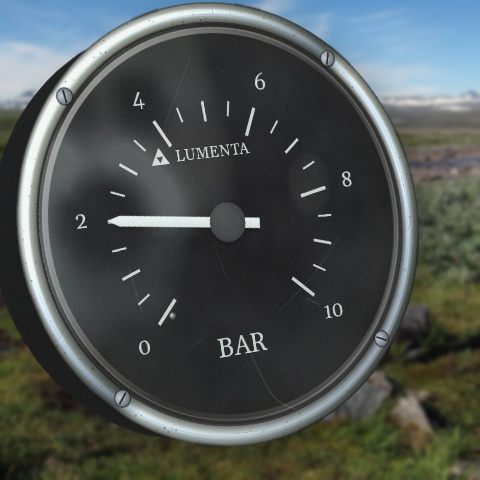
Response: 2 (bar)
